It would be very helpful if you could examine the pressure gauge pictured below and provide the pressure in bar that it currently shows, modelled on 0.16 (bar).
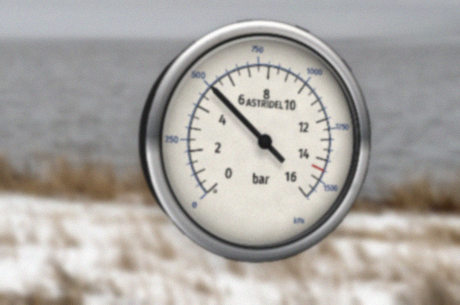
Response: 5 (bar)
